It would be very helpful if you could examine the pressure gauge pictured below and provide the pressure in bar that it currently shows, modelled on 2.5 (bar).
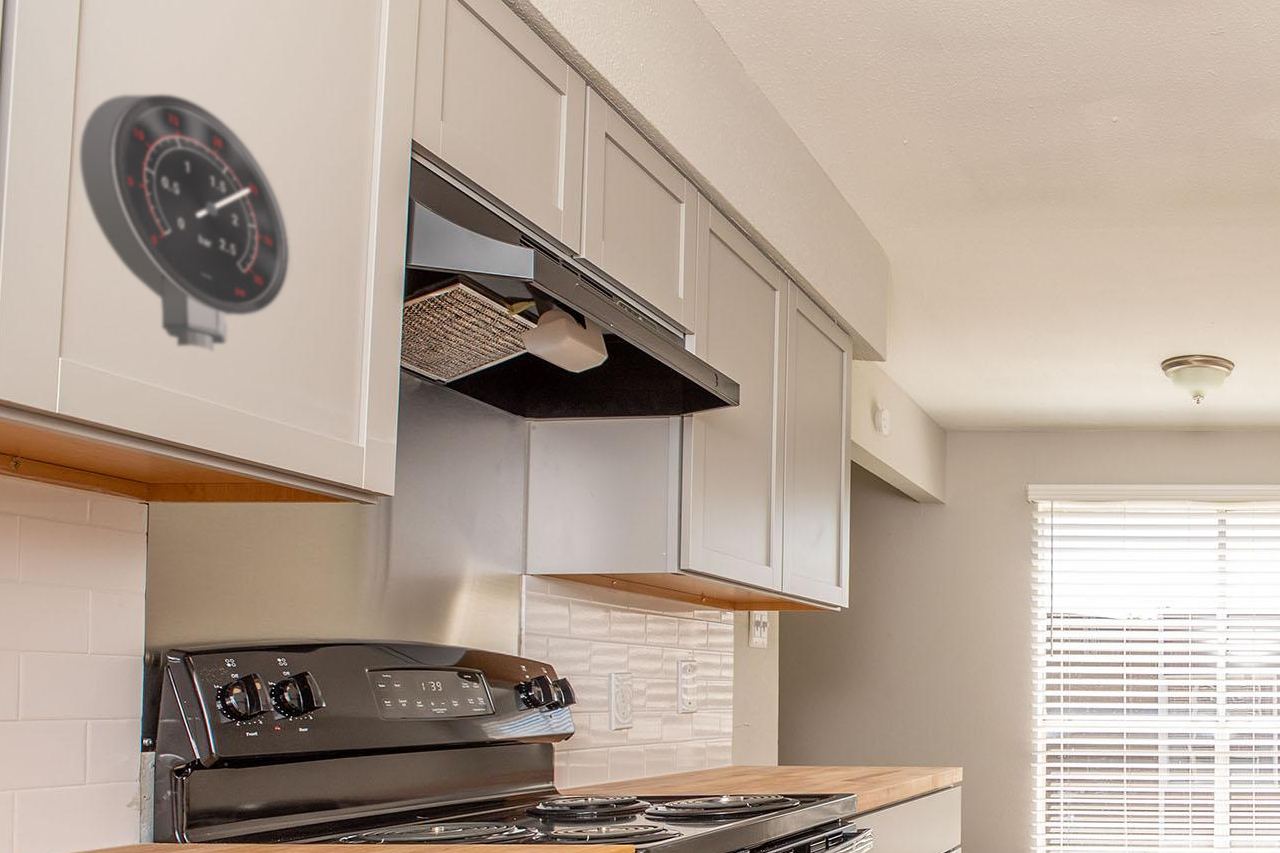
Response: 1.7 (bar)
